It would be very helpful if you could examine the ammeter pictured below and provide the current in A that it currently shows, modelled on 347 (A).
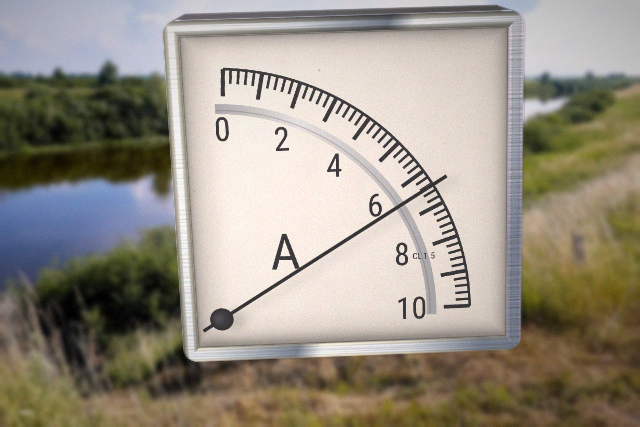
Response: 6.4 (A)
